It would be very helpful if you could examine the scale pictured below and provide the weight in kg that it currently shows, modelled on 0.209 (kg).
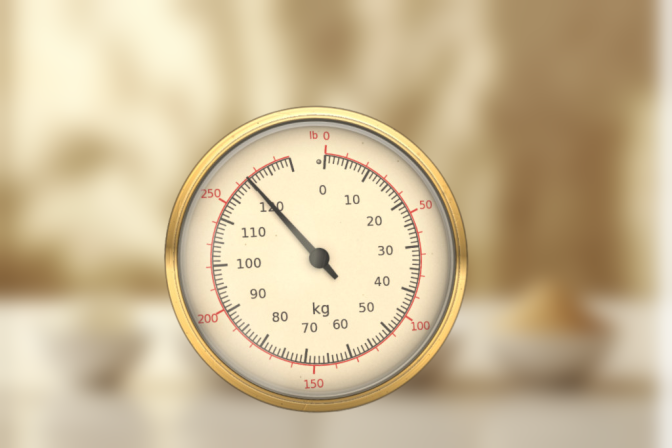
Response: 120 (kg)
